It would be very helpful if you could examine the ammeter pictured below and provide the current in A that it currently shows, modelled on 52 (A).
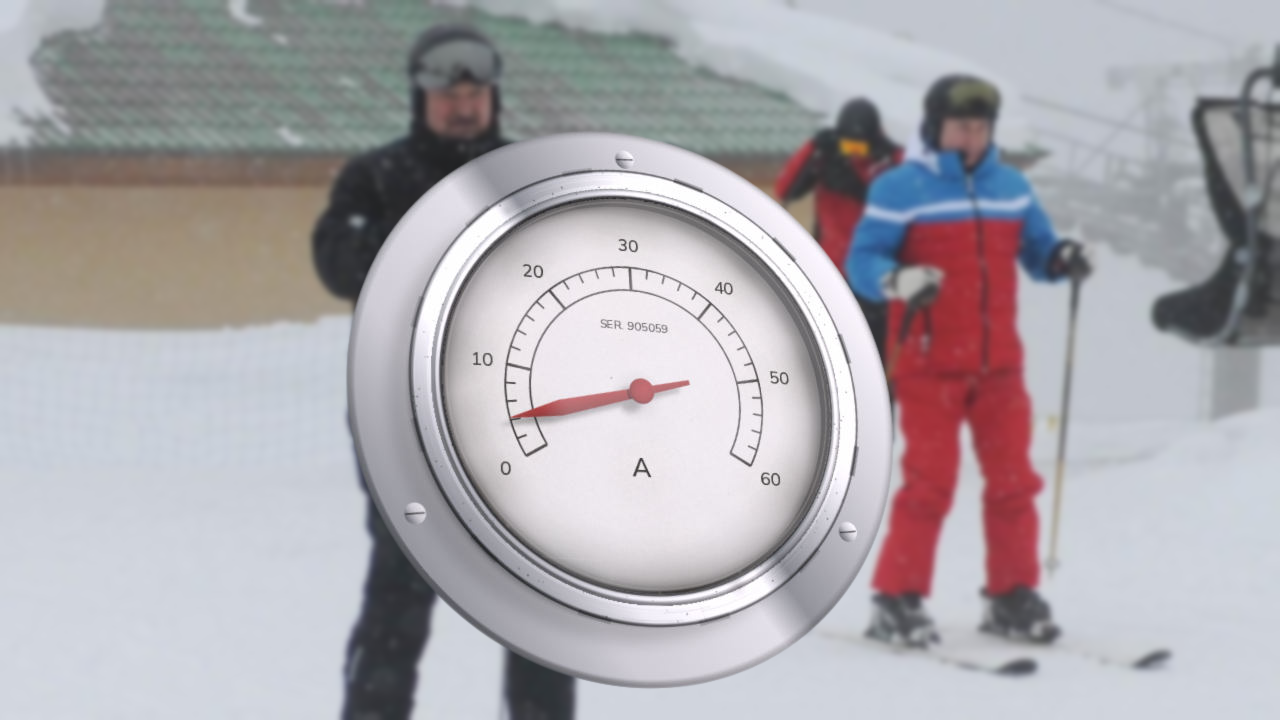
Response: 4 (A)
